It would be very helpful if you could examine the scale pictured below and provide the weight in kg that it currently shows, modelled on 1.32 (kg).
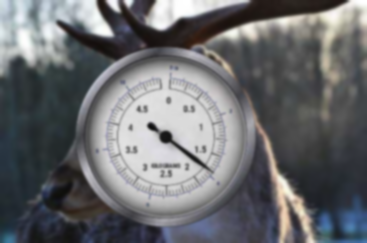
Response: 1.75 (kg)
